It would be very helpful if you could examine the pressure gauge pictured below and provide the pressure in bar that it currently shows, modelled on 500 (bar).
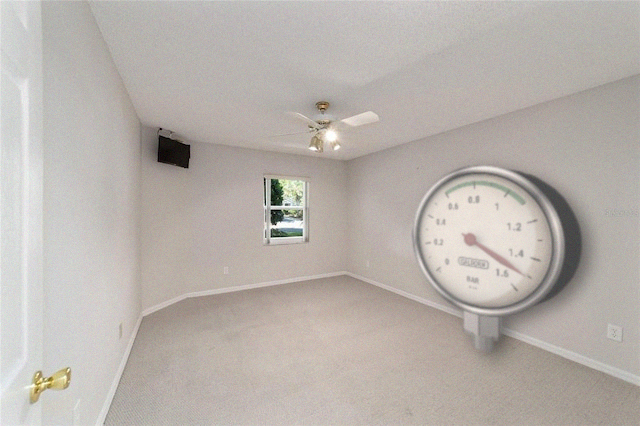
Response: 1.5 (bar)
